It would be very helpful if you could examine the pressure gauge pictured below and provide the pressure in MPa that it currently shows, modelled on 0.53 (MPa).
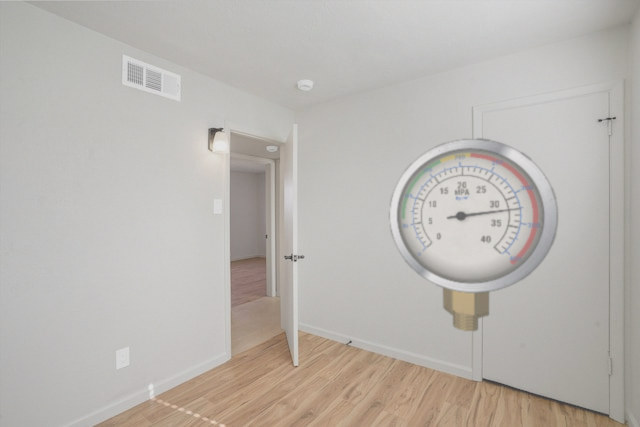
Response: 32 (MPa)
